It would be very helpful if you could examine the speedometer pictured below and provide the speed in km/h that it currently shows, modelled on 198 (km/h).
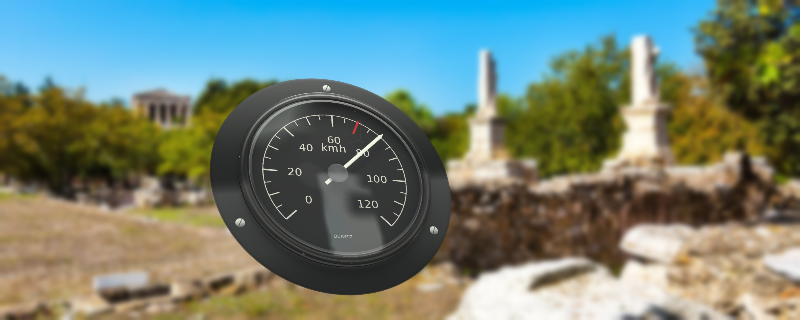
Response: 80 (km/h)
